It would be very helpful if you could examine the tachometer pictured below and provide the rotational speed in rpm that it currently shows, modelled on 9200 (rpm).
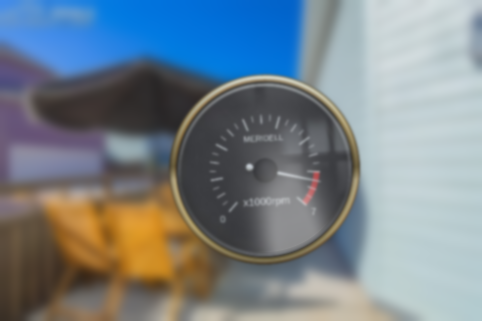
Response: 6250 (rpm)
